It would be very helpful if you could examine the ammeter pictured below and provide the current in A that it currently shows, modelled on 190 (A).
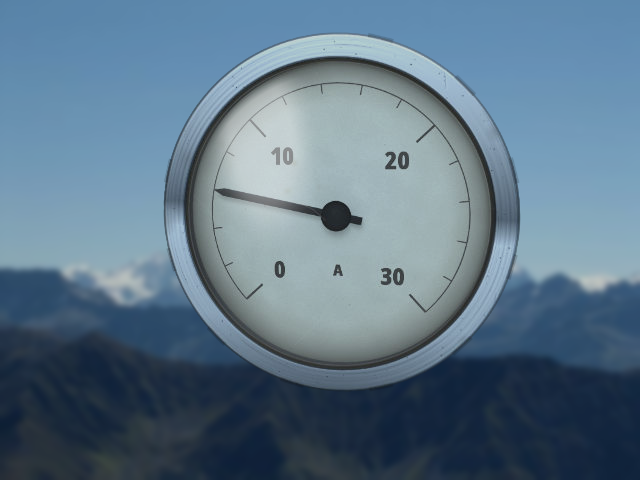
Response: 6 (A)
